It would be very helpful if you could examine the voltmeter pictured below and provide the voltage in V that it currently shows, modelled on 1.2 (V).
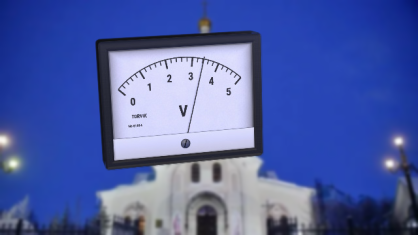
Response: 3.4 (V)
